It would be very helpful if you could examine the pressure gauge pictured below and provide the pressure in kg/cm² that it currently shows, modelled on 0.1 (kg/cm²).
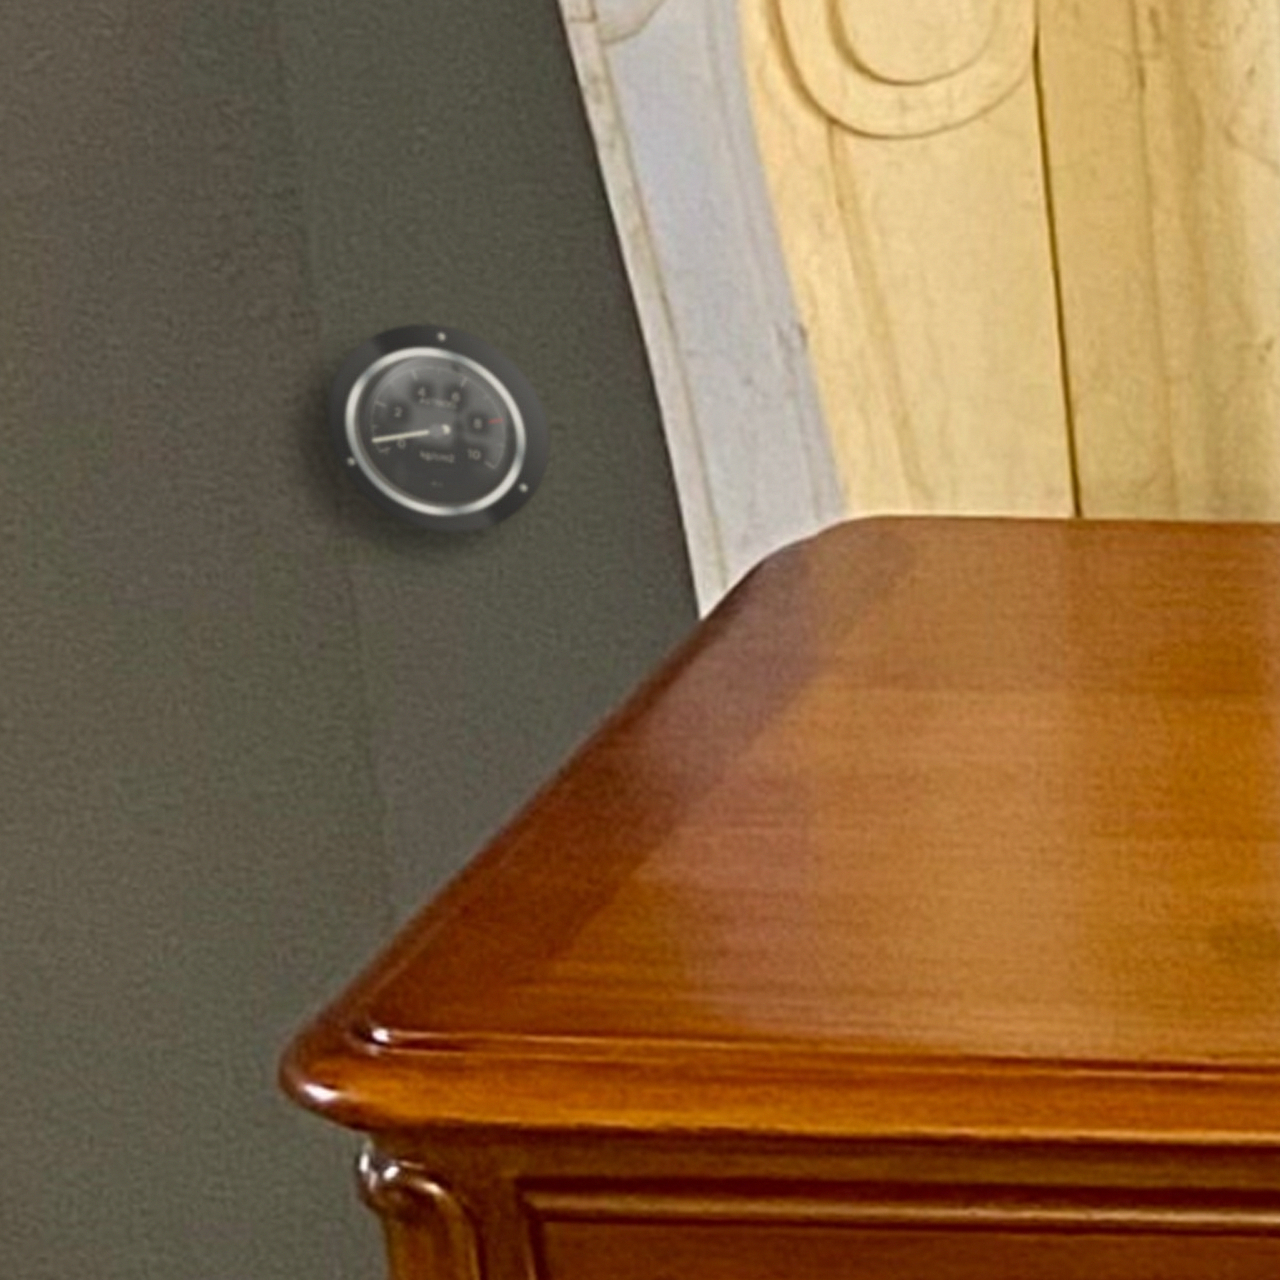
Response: 0.5 (kg/cm²)
